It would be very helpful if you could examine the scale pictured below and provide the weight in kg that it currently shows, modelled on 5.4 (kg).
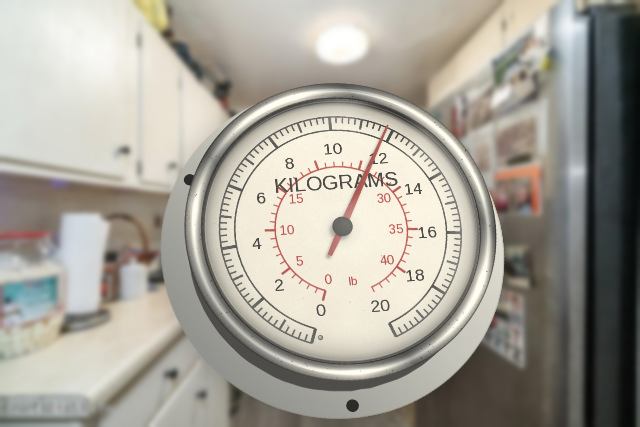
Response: 11.8 (kg)
